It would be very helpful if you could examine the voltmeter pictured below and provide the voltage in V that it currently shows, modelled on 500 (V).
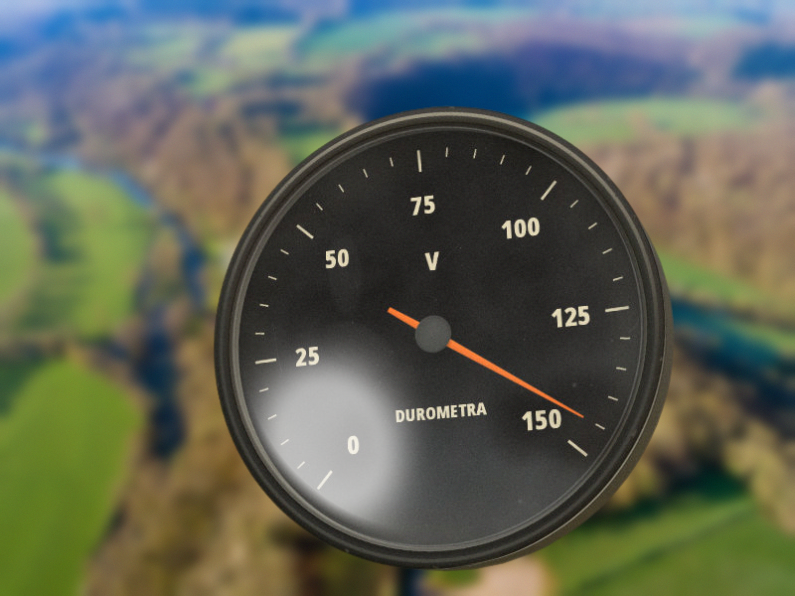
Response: 145 (V)
